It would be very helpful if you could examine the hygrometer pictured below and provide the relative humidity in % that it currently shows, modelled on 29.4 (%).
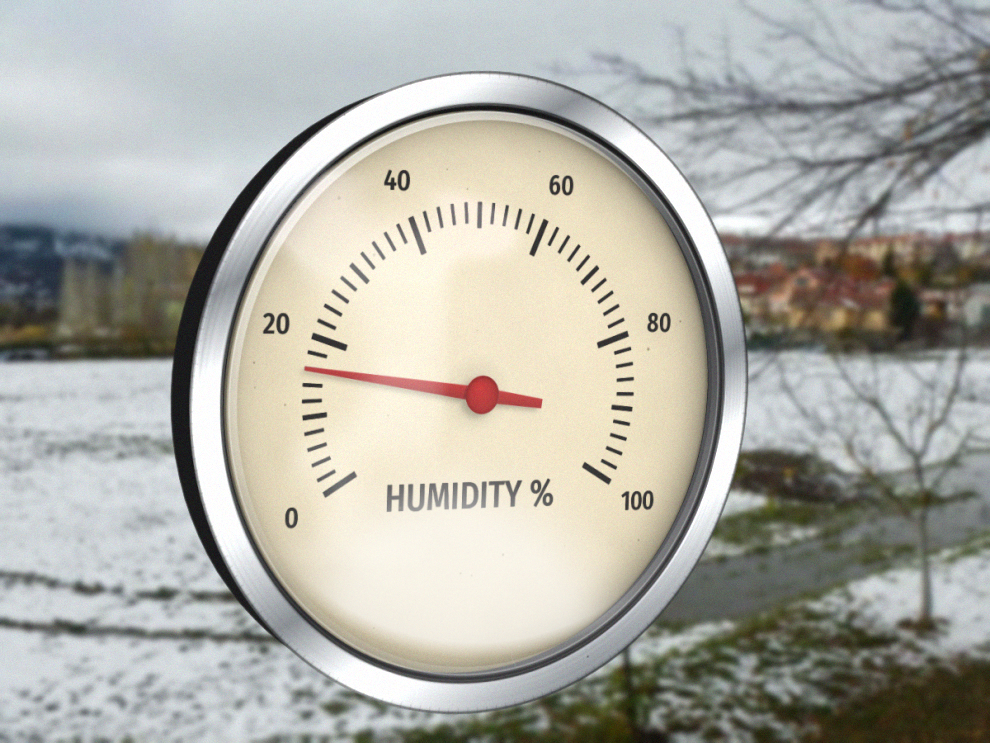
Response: 16 (%)
